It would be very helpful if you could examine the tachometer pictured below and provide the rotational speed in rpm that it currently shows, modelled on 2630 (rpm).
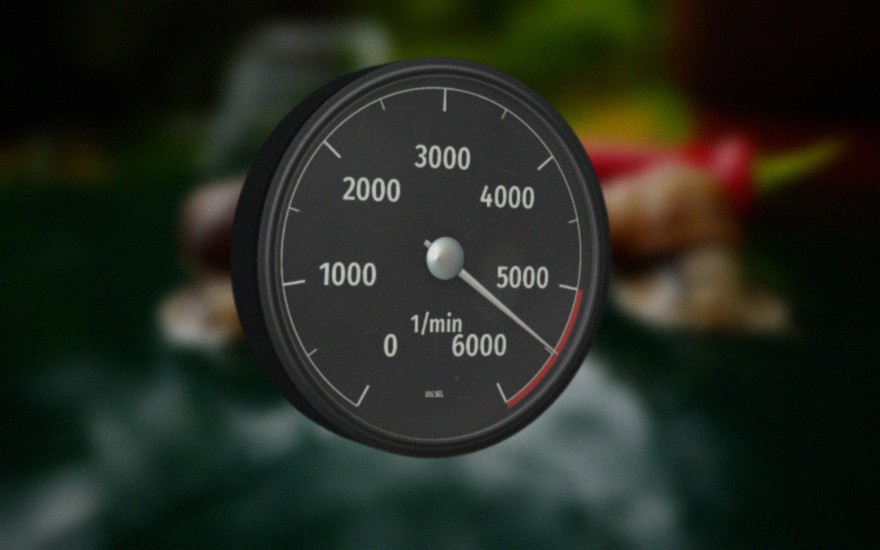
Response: 5500 (rpm)
